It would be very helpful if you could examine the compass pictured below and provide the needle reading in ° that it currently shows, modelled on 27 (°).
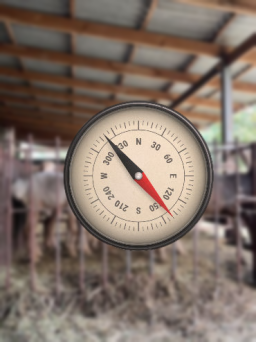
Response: 140 (°)
